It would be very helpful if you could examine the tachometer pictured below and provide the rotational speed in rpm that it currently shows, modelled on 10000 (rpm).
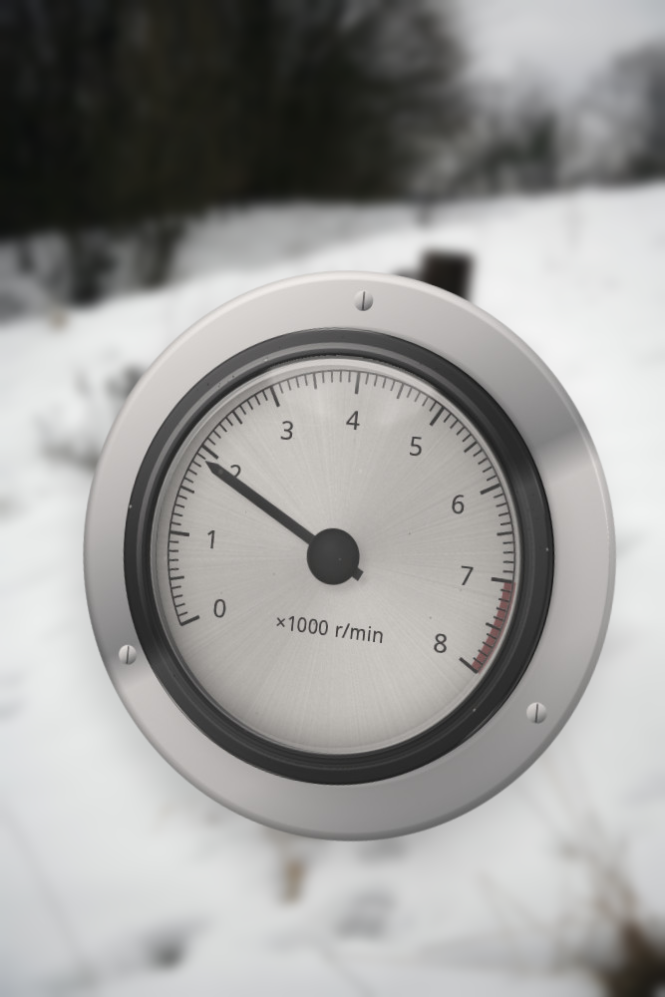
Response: 1900 (rpm)
